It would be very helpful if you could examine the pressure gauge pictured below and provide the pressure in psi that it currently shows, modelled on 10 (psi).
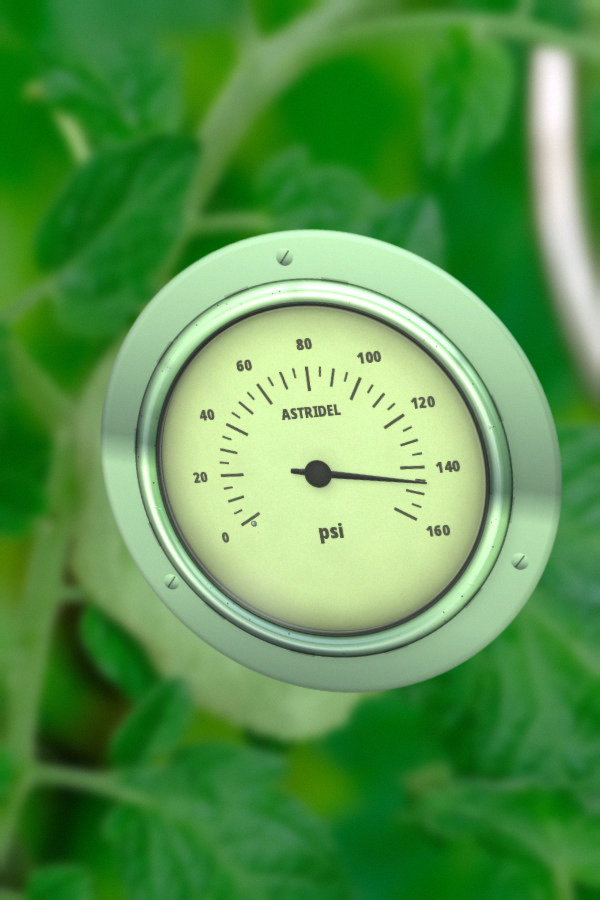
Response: 145 (psi)
